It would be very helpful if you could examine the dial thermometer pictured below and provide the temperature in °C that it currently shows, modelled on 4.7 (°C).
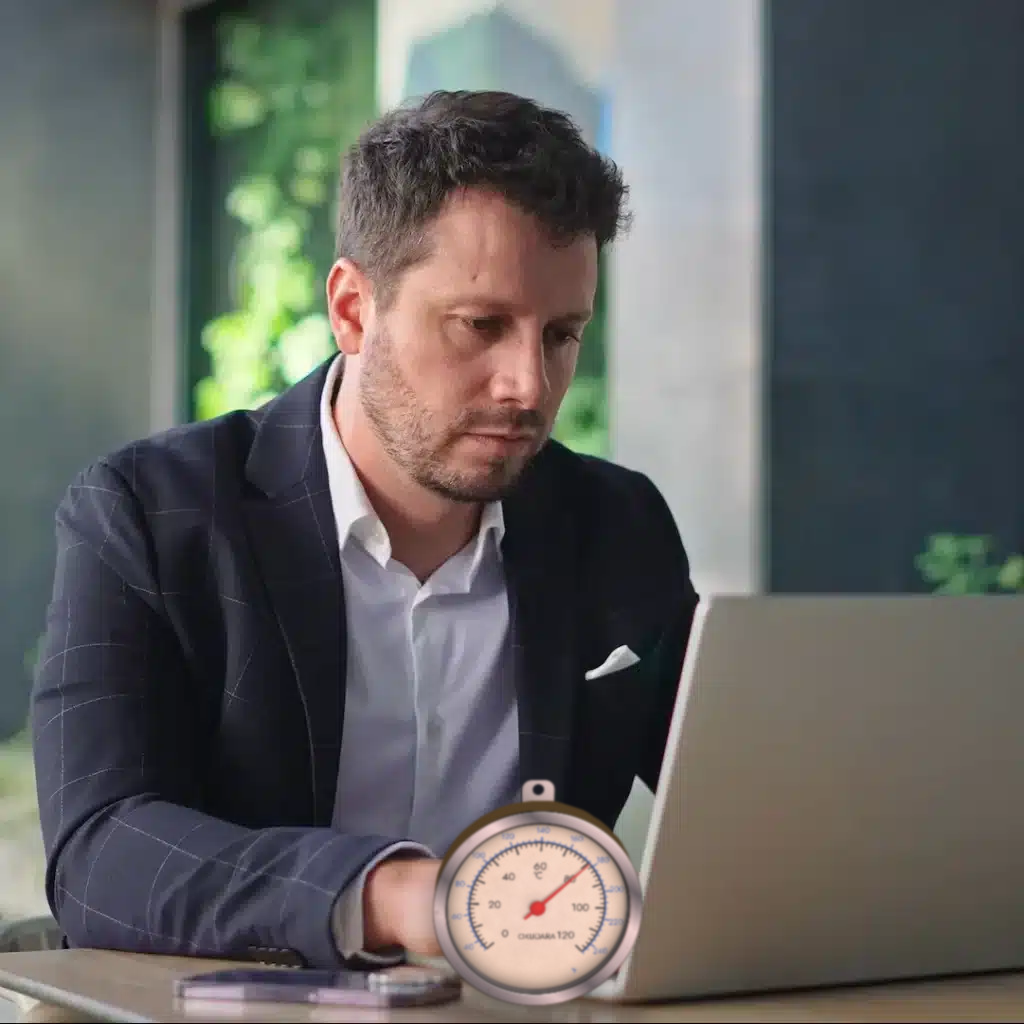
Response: 80 (°C)
